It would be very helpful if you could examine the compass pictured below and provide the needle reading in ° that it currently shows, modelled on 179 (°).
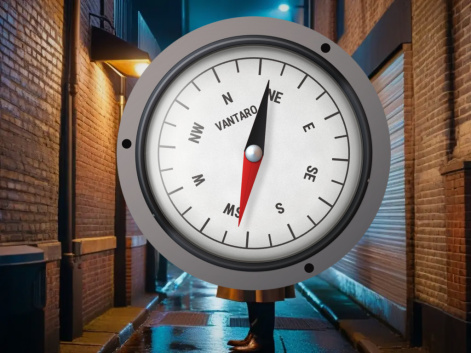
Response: 217.5 (°)
